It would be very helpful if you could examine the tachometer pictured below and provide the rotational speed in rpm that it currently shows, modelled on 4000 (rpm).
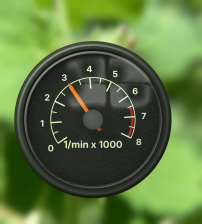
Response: 3000 (rpm)
